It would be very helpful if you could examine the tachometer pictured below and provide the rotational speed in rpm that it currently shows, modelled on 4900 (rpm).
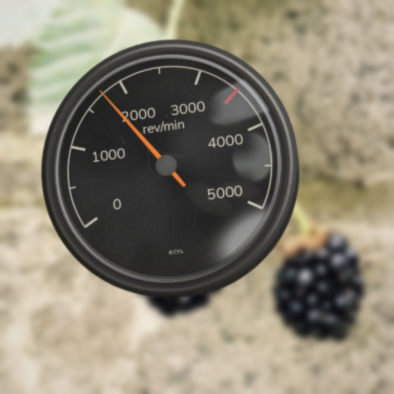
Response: 1750 (rpm)
